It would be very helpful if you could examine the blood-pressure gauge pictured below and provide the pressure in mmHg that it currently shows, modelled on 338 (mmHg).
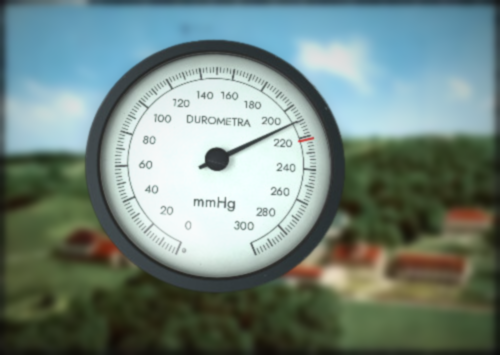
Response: 210 (mmHg)
